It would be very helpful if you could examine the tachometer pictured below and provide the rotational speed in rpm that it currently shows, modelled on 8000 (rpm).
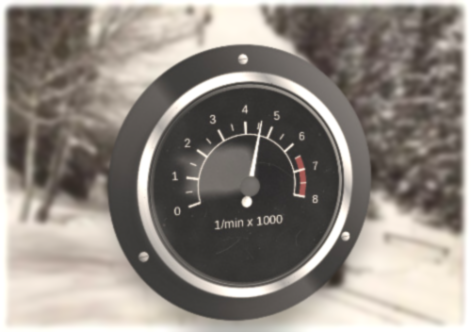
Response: 4500 (rpm)
